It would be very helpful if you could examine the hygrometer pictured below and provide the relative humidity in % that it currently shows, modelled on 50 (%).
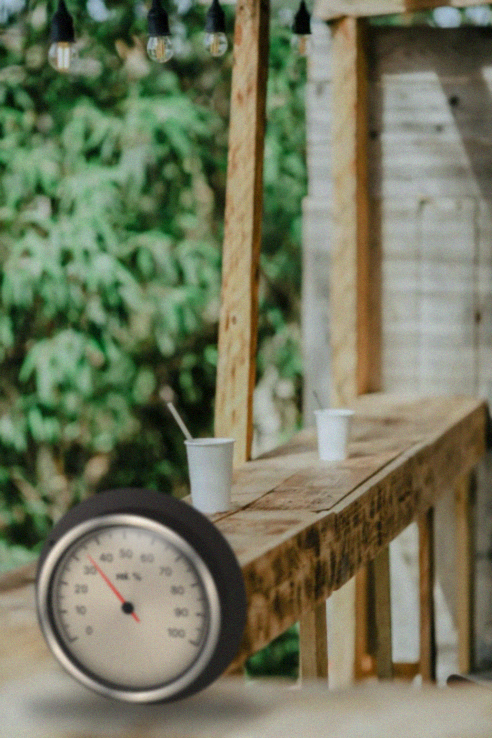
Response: 35 (%)
